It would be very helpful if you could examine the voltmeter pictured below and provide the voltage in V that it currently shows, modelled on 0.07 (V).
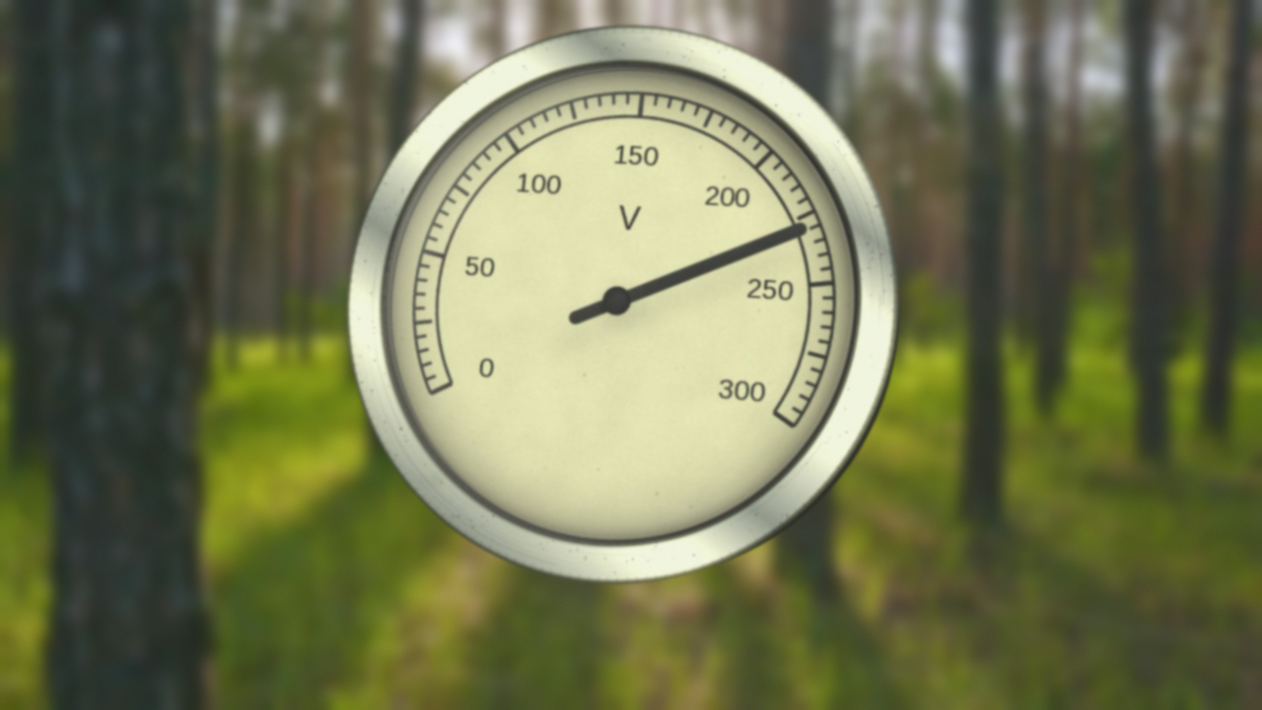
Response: 230 (V)
